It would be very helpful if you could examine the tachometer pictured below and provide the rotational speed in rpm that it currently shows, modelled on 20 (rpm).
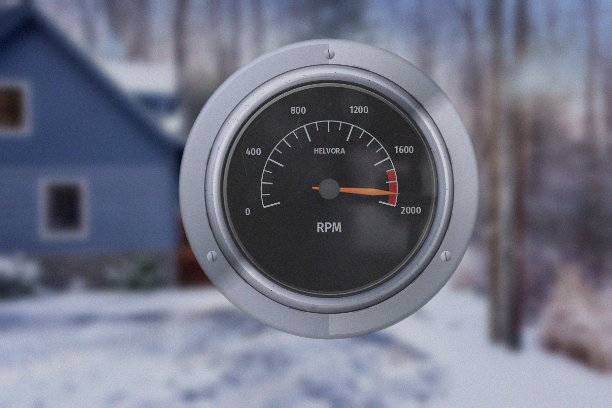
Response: 1900 (rpm)
